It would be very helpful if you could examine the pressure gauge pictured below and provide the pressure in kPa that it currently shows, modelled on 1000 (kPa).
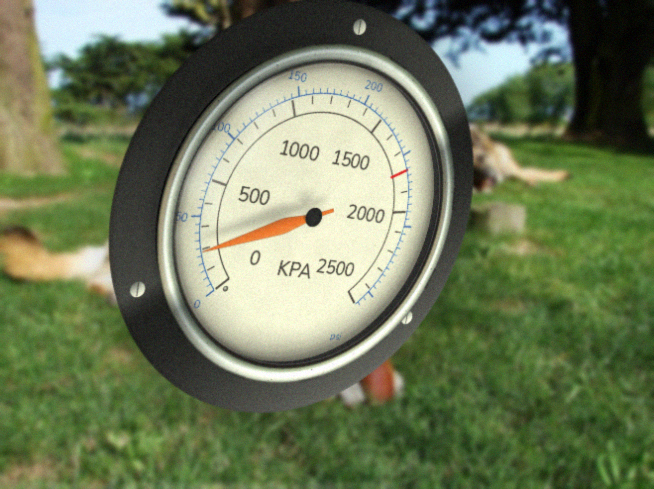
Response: 200 (kPa)
